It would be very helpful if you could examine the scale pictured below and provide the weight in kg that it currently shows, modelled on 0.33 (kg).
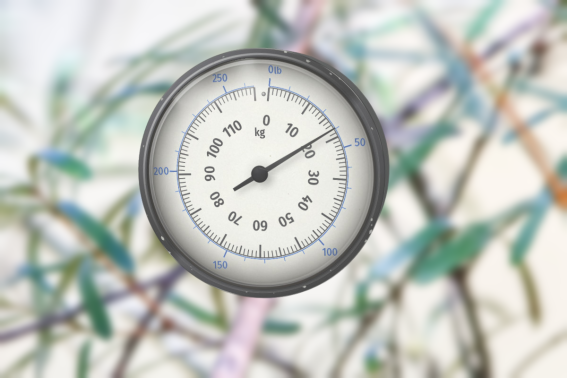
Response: 18 (kg)
